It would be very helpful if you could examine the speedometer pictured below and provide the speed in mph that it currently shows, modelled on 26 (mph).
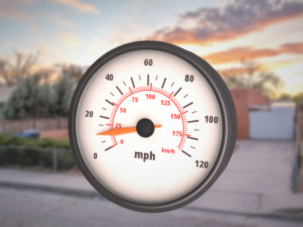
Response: 10 (mph)
